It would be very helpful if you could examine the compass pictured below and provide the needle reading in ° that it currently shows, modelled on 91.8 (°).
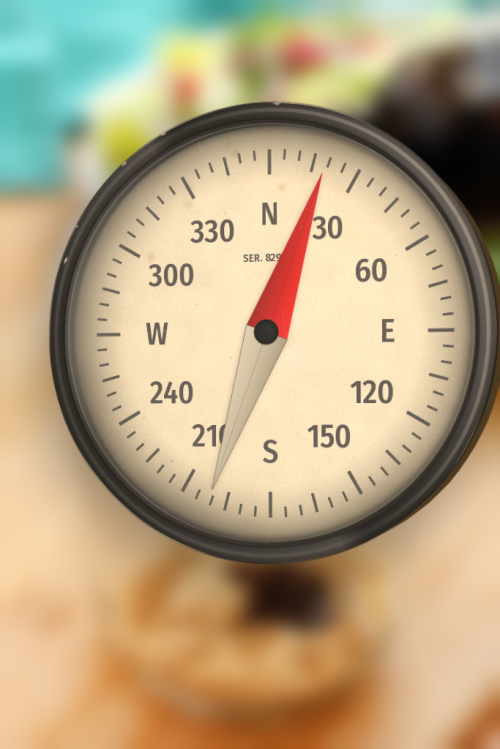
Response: 20 (°)
